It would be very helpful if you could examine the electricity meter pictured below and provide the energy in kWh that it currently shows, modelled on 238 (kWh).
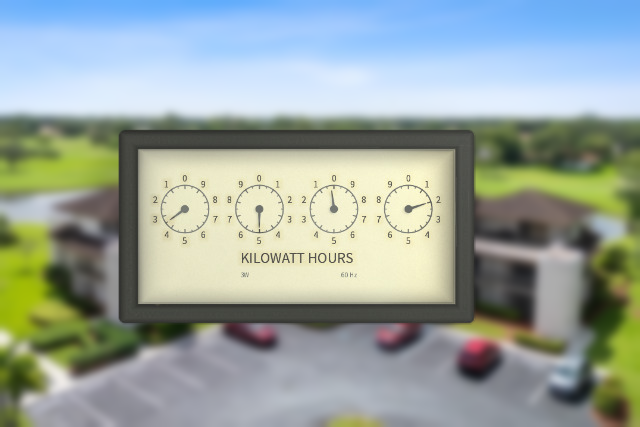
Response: 3502 (kWh)
